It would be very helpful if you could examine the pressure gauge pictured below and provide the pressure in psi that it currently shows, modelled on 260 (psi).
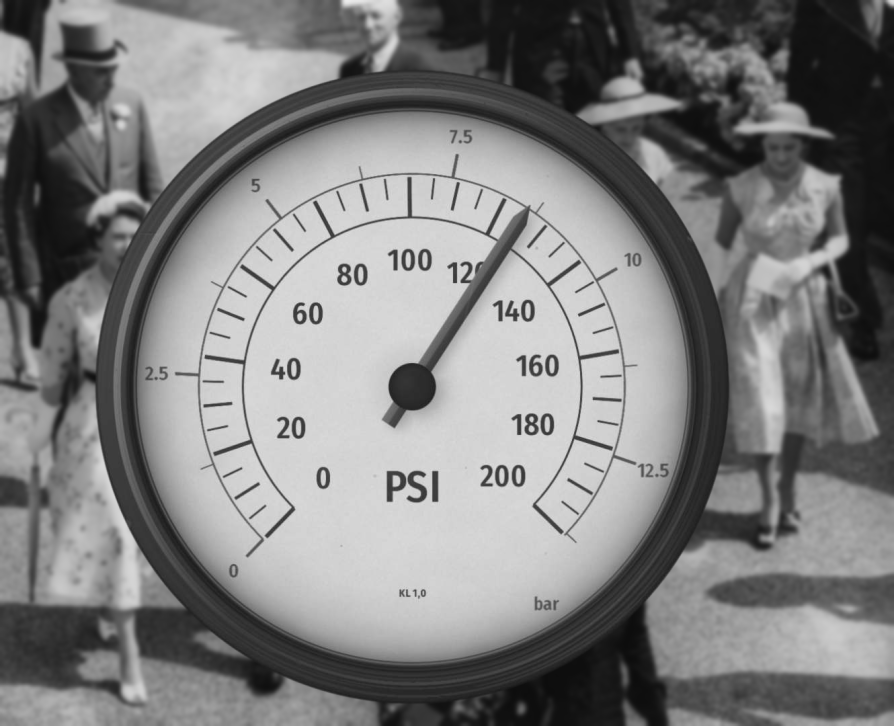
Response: 125 (psi)
